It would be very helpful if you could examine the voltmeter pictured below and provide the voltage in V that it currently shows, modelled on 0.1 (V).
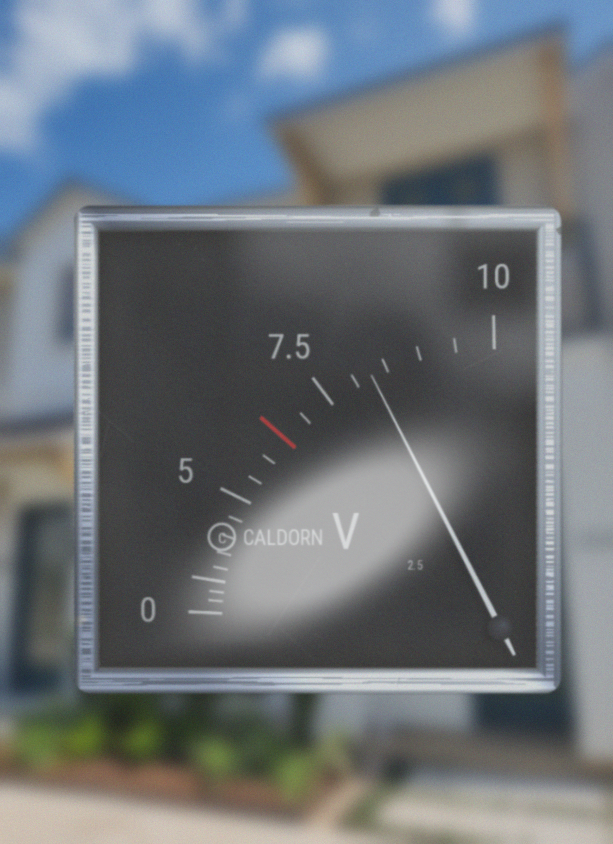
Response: 8.25 (V)
